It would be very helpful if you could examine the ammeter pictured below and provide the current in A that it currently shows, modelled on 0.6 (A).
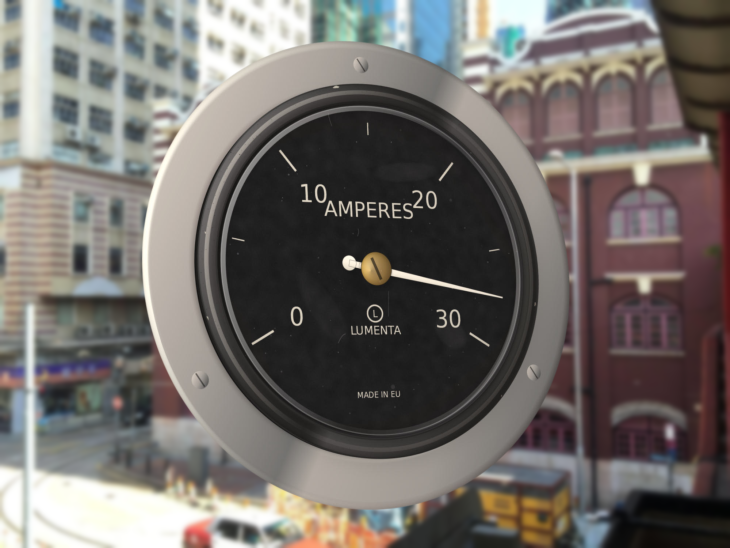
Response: 27.5 (A)
